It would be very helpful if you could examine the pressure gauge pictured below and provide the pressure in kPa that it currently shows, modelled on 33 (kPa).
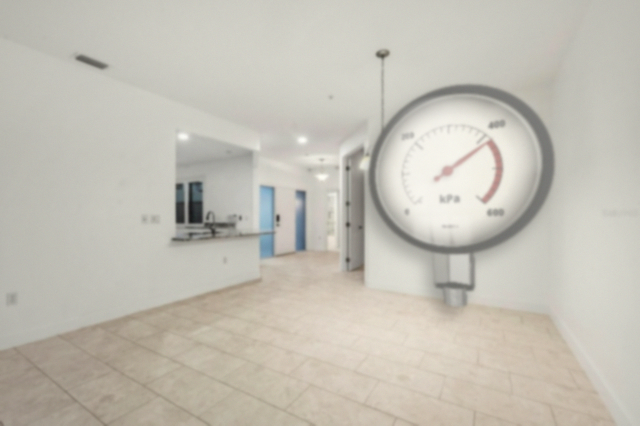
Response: 420 (kPa)
